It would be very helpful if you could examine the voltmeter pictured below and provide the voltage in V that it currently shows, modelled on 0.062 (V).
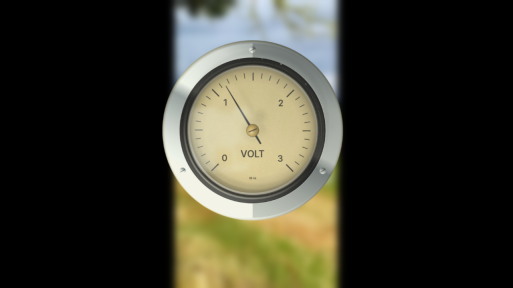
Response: 1.15 (V)
